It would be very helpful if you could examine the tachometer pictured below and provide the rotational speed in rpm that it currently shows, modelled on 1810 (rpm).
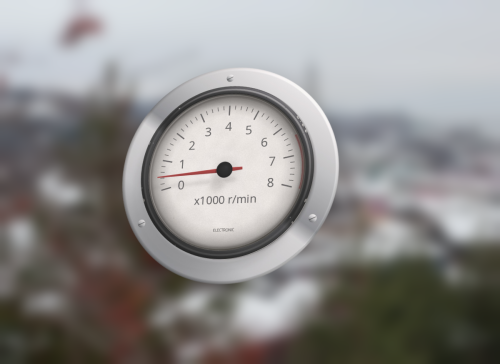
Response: 400 (rpm)
